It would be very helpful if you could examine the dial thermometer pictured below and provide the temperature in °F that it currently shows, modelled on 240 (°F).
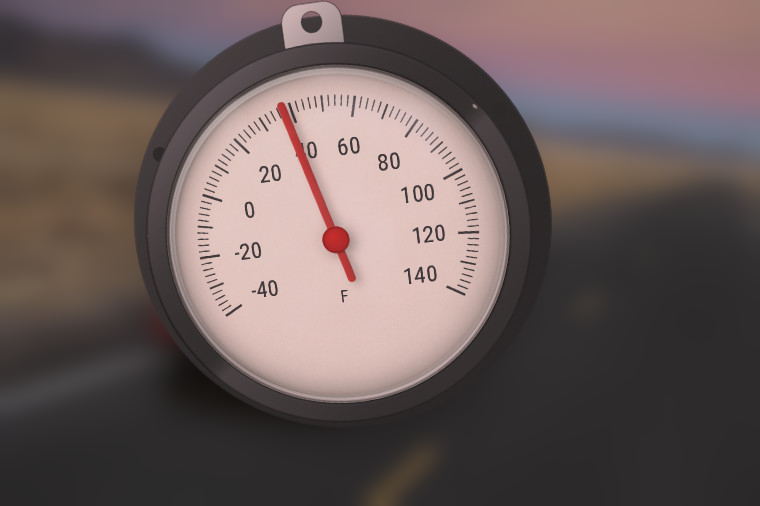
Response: 38 (°F)
